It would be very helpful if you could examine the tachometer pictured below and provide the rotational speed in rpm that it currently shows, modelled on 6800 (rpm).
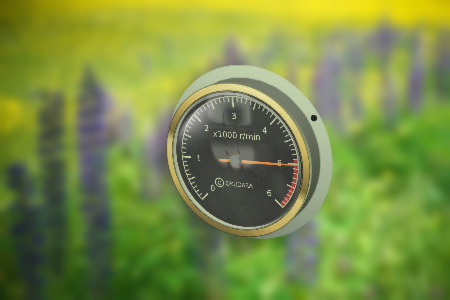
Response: 5000 (rpm)
